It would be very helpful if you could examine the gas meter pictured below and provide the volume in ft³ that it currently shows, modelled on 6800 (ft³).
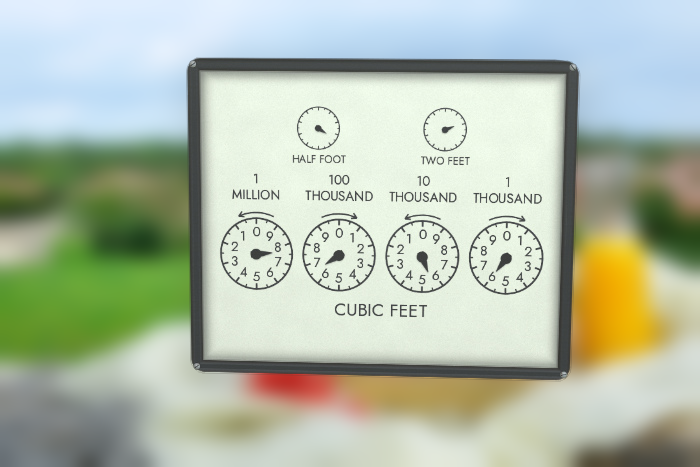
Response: 765600 (ft³)
